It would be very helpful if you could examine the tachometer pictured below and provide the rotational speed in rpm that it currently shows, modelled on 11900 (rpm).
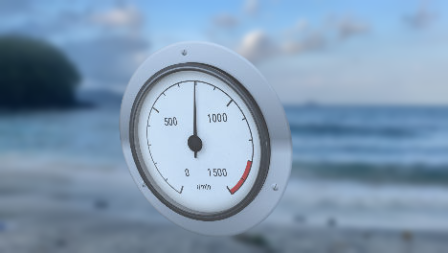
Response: 800 (rpm)
